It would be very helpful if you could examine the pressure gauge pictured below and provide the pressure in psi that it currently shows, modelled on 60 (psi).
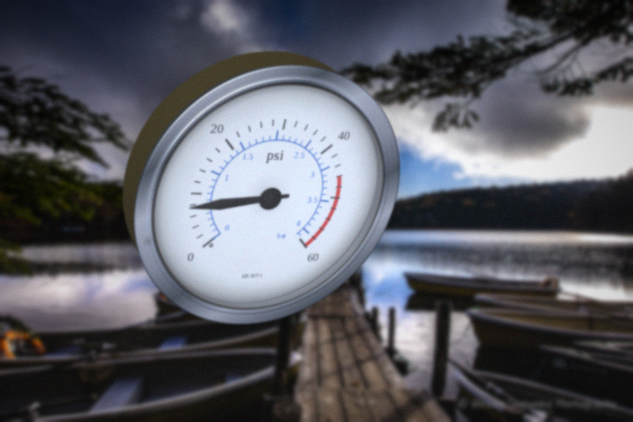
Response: 8 (psi)
